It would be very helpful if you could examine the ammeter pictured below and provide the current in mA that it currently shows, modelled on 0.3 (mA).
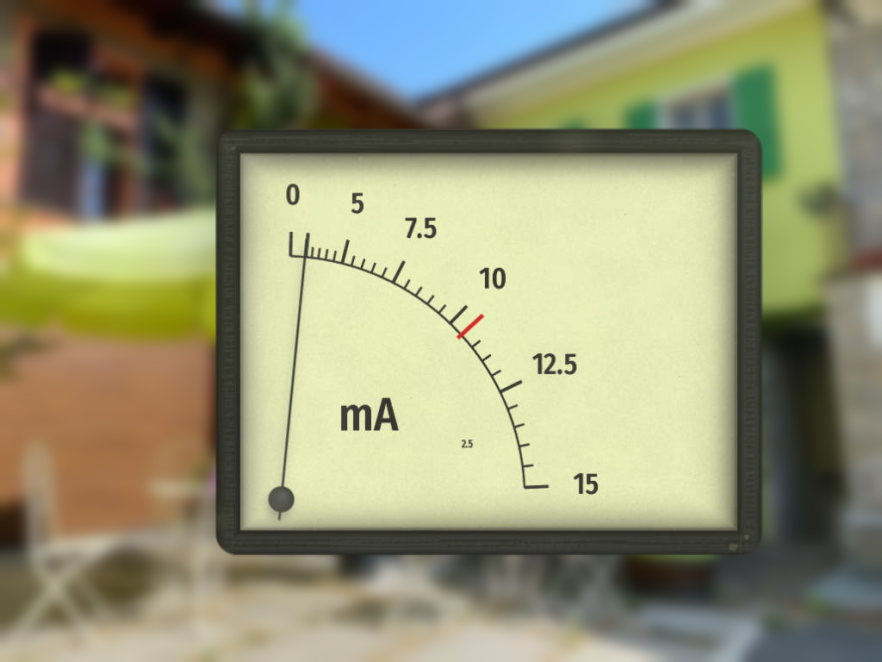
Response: 2.5 (mA)
